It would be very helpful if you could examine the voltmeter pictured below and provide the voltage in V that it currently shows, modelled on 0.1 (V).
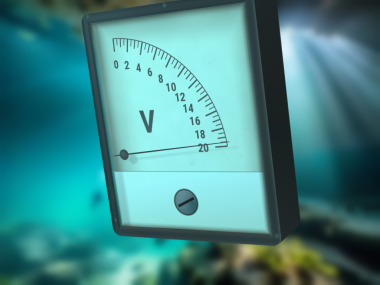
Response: 19.5 (V)
